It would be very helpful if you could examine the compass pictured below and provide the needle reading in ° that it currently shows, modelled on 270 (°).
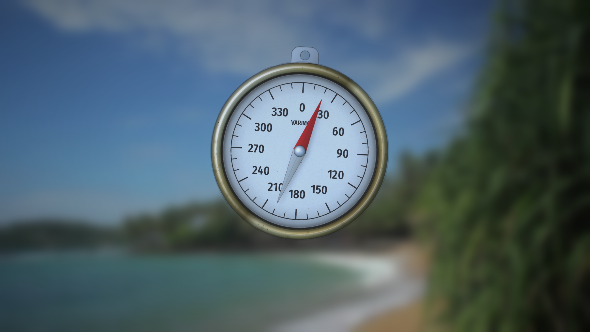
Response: 20 (°)
